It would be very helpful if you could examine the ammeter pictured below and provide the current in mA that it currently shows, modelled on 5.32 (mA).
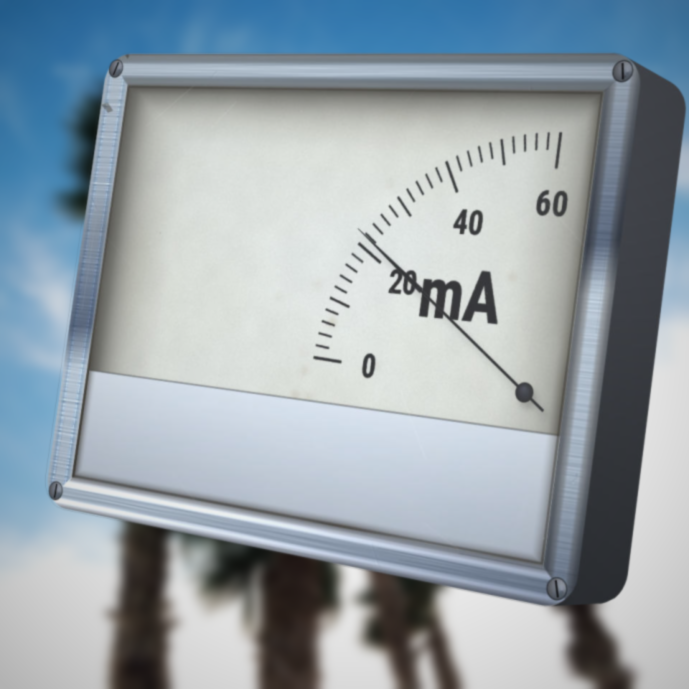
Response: 22 (mA)
